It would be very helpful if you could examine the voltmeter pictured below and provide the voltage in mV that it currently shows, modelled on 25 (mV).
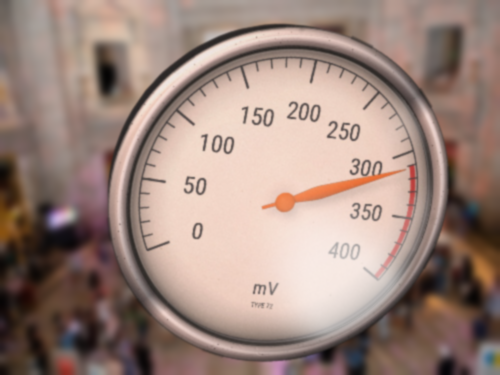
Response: 310 (mV)
